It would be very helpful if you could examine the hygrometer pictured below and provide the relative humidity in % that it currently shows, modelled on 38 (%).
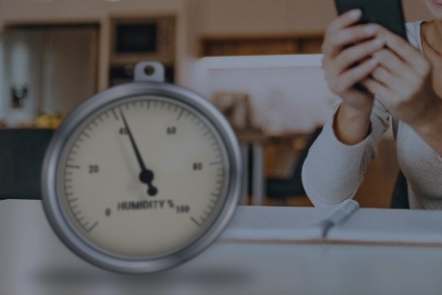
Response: 42 (%)
